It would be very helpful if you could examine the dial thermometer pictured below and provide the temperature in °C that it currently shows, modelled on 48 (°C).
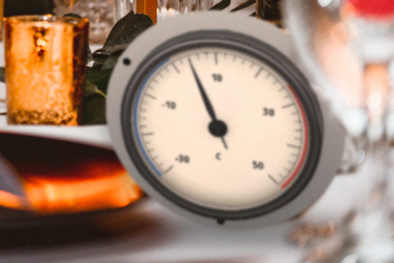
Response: 4 (°C)
